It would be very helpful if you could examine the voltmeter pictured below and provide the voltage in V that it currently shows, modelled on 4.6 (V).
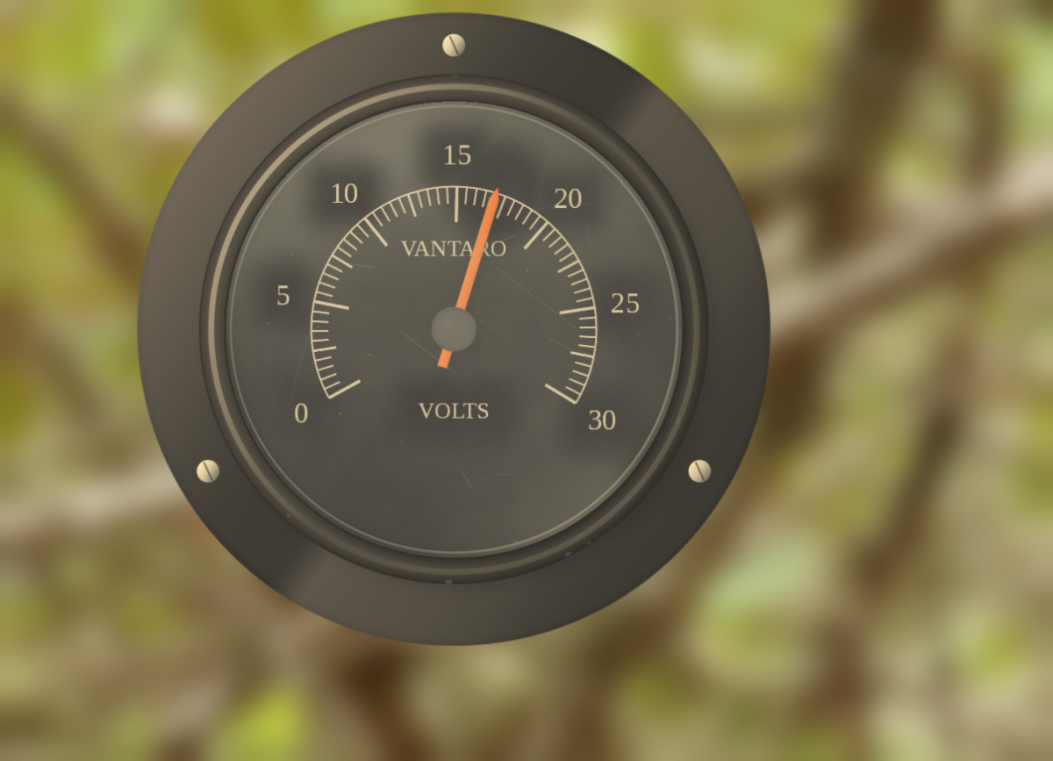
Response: 17 (V)
